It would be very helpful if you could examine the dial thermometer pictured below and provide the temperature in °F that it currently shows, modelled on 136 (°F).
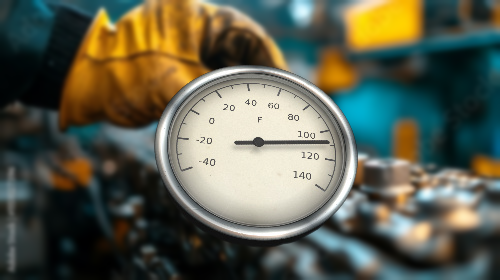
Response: 110 (°F)
